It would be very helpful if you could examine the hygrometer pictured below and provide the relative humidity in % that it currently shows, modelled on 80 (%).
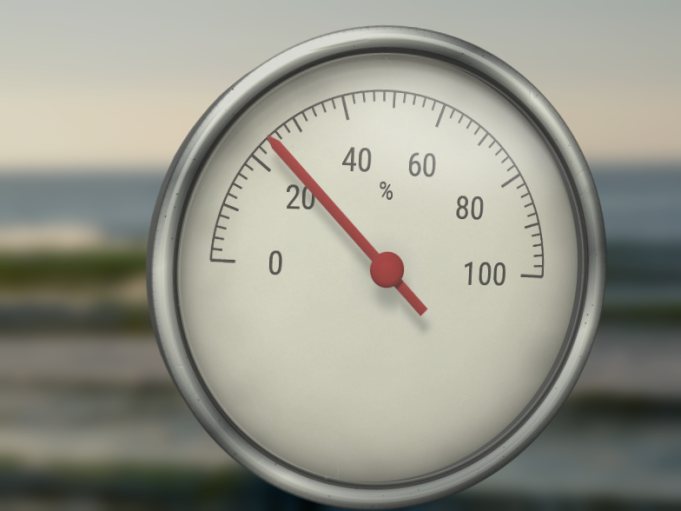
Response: 24 (%)
